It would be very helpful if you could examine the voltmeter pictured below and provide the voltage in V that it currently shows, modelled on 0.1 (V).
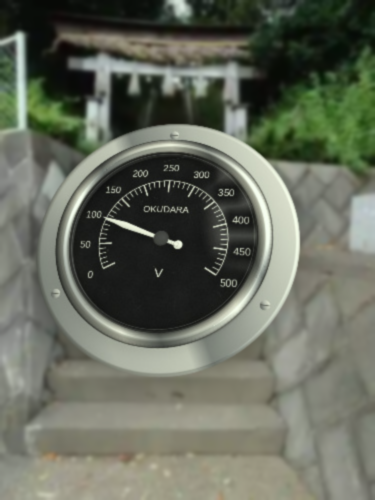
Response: 100 (V)
